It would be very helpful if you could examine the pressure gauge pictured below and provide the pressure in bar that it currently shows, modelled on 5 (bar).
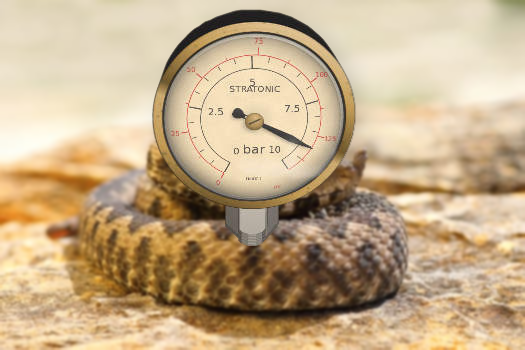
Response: 9 (bar)
